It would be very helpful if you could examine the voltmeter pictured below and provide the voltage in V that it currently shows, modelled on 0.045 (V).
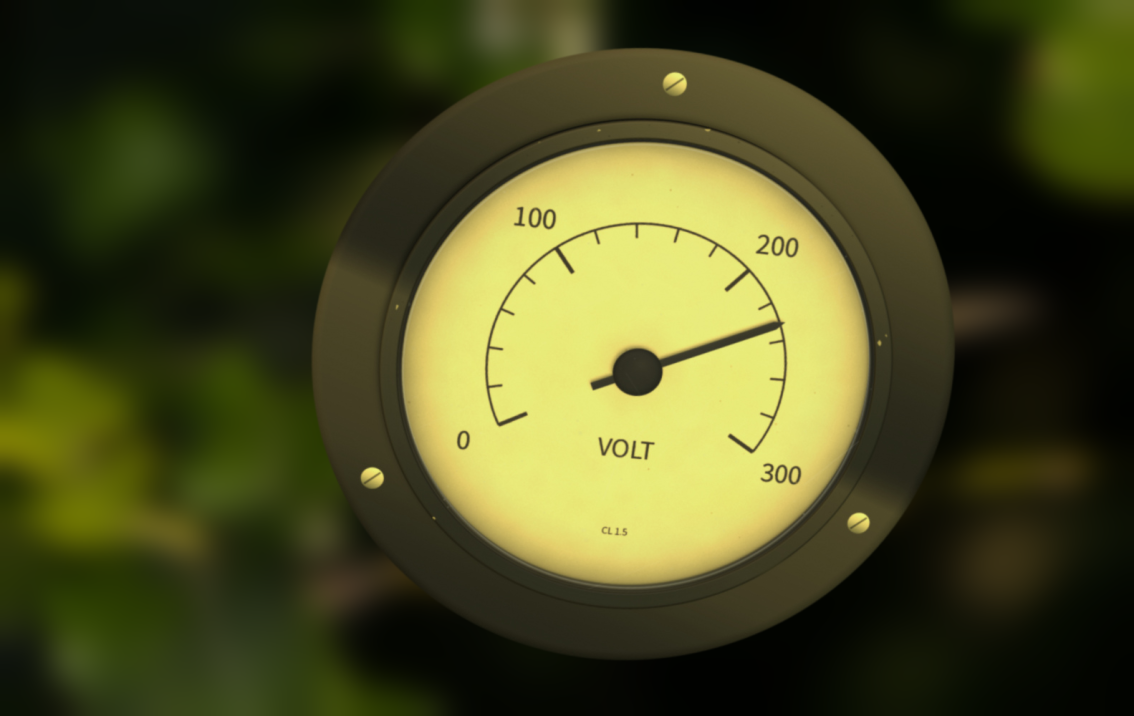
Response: 230 (V)
